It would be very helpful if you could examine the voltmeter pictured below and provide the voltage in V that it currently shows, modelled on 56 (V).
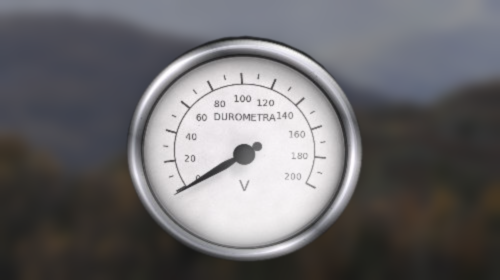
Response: 0 (V)
